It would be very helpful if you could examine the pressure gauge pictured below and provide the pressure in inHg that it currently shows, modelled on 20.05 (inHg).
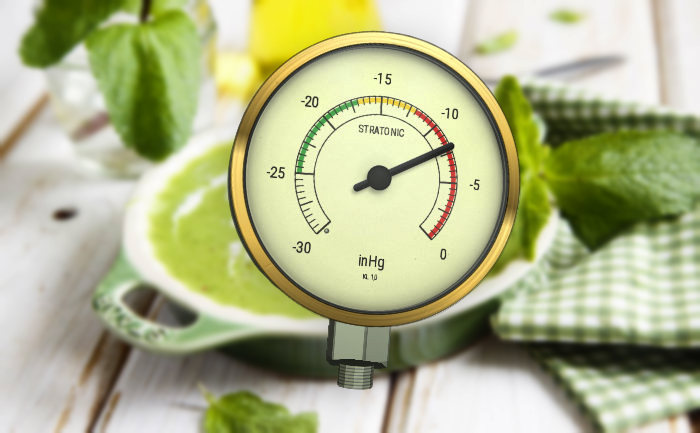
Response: -8 (inHg)
